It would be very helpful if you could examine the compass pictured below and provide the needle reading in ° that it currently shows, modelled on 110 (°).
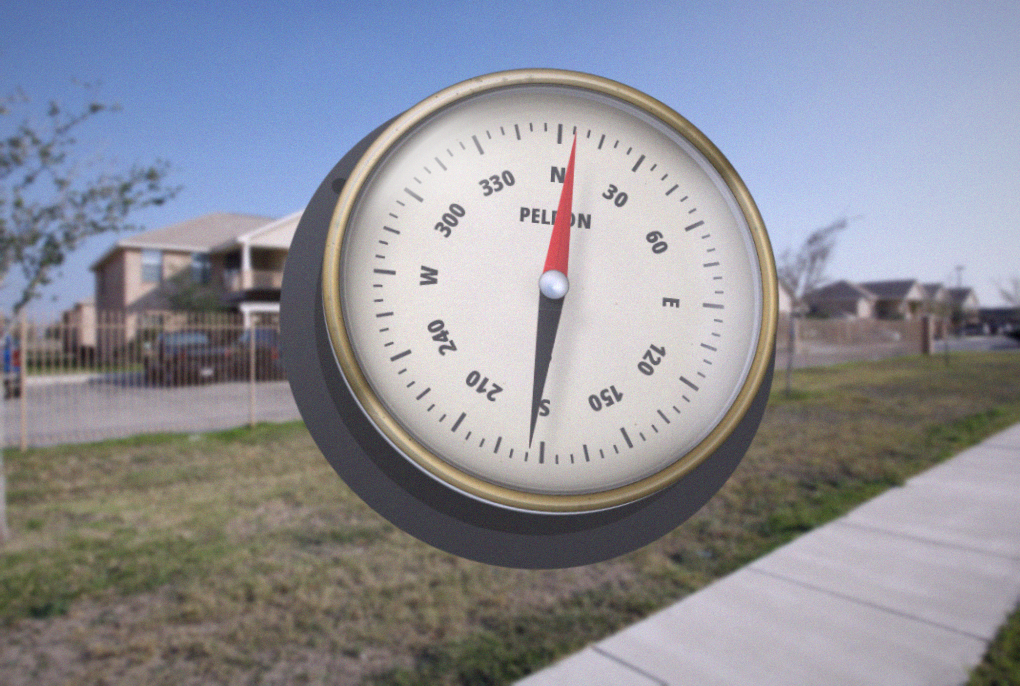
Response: 5 (°)
